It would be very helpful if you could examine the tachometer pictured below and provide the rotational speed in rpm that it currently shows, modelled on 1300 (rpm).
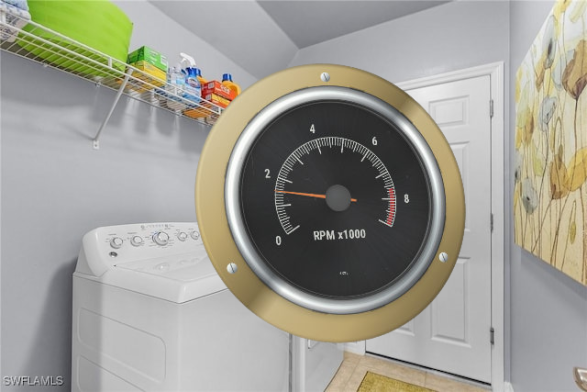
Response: 1500 (rpm)
